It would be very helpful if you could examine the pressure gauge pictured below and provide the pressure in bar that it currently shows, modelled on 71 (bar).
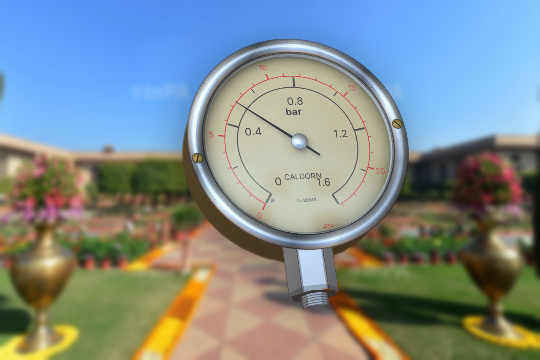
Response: 0.5 (bar)
